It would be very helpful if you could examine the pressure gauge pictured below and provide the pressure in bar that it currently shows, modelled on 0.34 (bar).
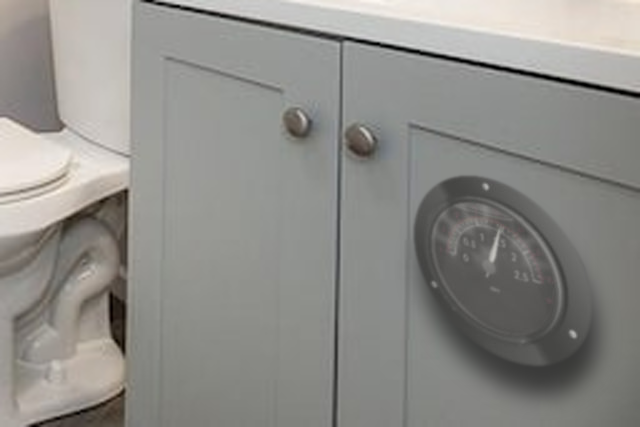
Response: 1.5 (bar)
